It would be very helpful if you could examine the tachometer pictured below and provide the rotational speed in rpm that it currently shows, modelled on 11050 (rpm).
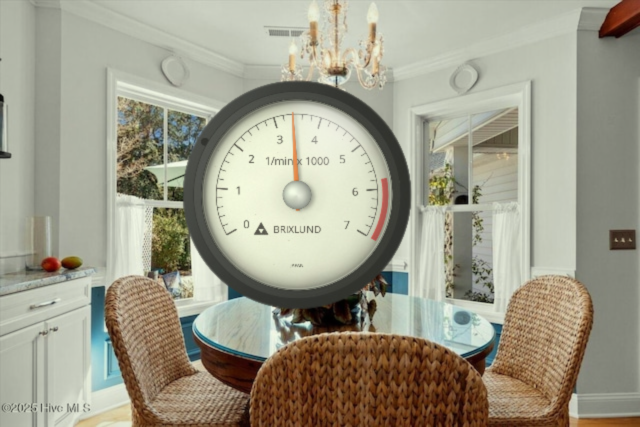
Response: 3400 (rpm)
